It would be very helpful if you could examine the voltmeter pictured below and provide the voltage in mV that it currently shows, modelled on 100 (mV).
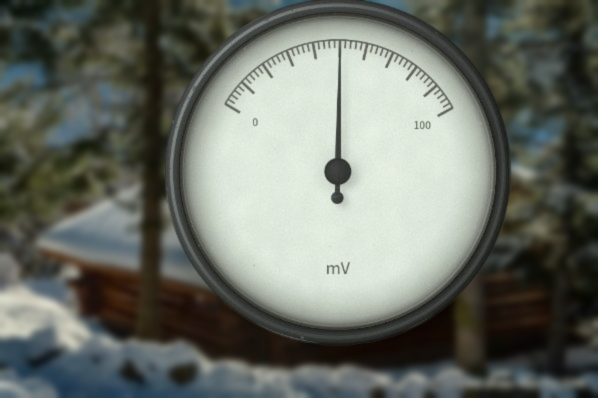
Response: 50 (mV)
